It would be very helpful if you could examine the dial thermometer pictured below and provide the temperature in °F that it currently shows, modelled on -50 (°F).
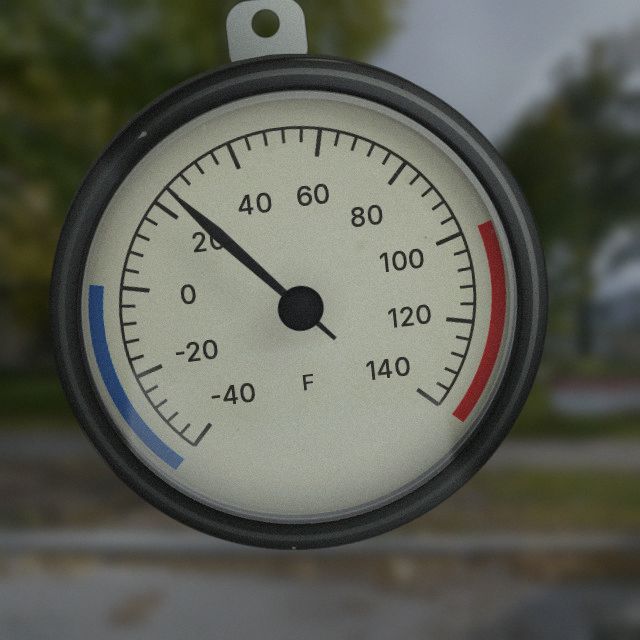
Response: 24 (°F)
